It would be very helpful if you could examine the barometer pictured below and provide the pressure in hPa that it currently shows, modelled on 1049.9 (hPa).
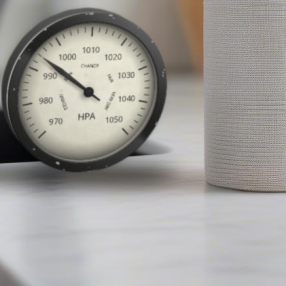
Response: 994 (hPa)
